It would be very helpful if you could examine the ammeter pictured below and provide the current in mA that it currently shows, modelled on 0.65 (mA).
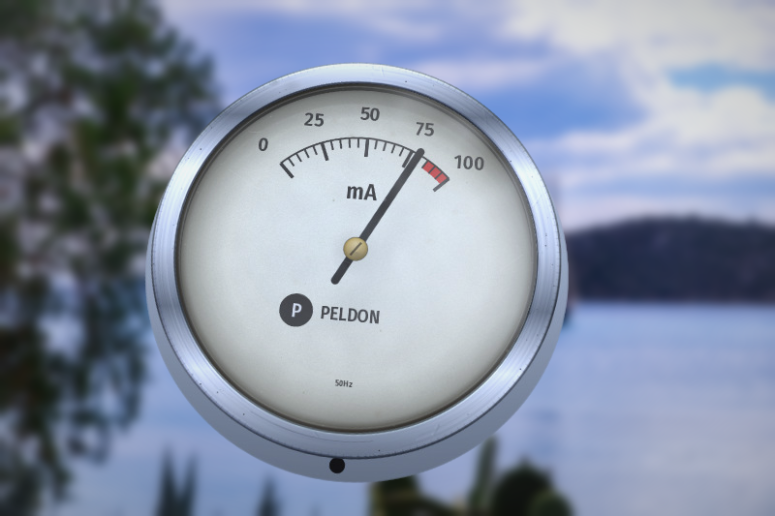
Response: 80 (mA)
